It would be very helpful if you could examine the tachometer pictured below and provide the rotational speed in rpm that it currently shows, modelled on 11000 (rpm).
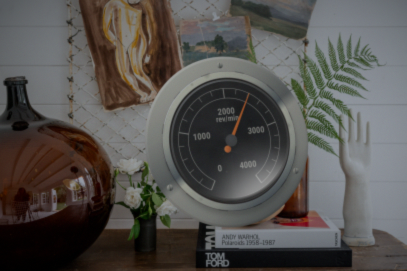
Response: 2400 (rpm)
